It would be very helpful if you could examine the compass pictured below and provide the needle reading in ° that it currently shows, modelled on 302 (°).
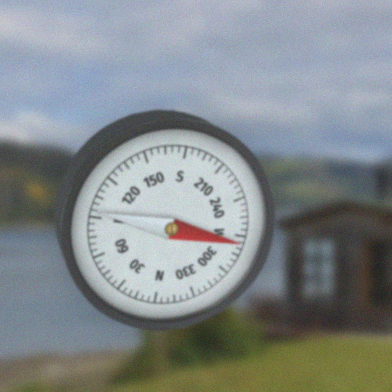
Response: 275 (°)
